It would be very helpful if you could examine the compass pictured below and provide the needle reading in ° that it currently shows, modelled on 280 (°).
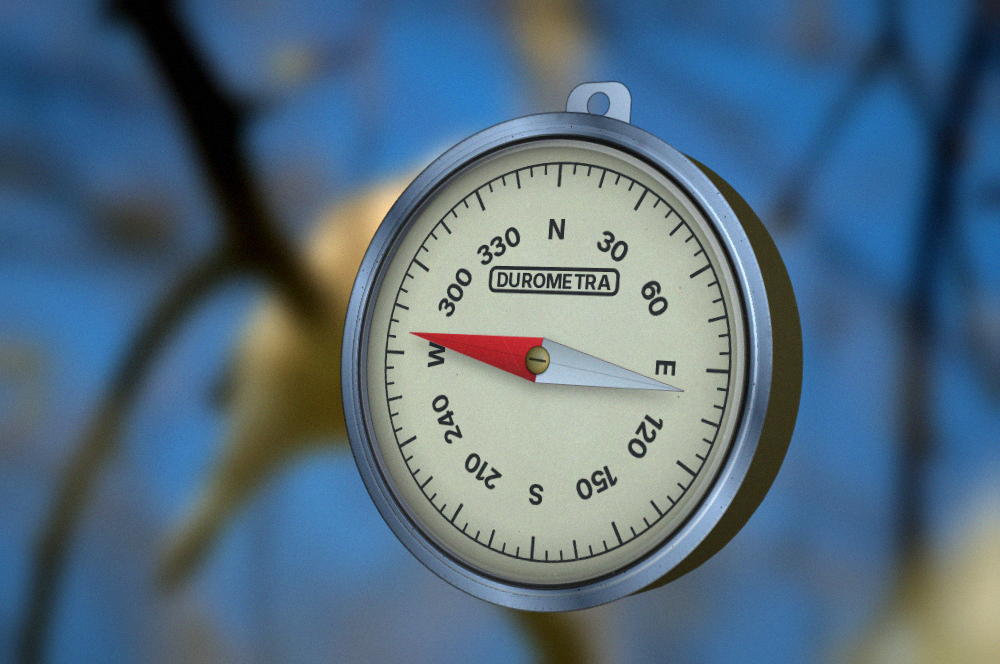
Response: 277.5 (°)
